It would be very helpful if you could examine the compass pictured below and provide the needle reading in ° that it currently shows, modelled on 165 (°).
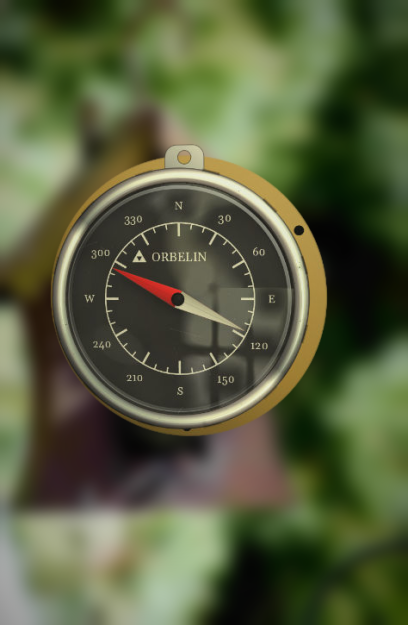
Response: 295 (°)
